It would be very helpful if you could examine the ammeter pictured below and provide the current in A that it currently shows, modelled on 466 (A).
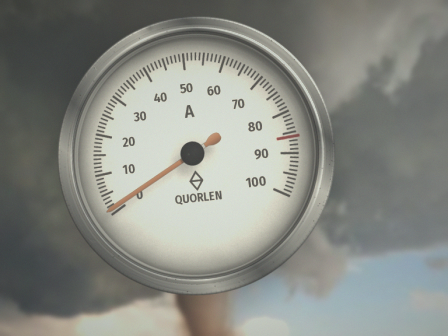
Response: 1 (A)
